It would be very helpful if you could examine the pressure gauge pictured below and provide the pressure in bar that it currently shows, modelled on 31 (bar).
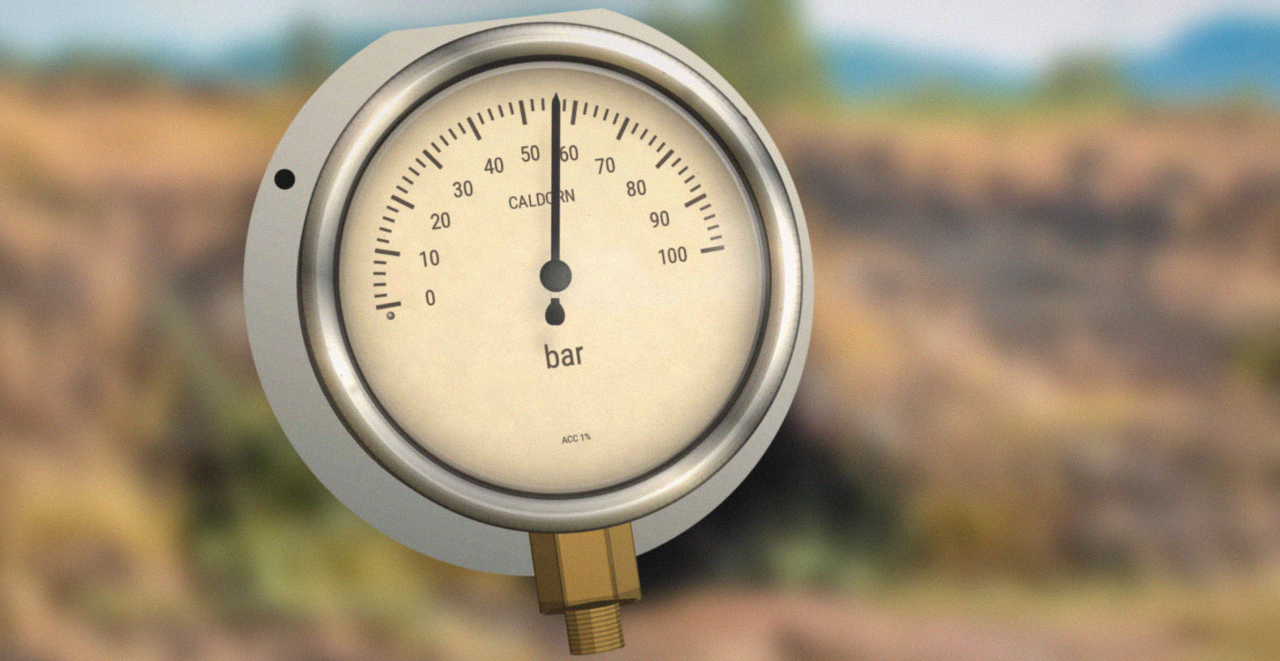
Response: 56 (bar)
